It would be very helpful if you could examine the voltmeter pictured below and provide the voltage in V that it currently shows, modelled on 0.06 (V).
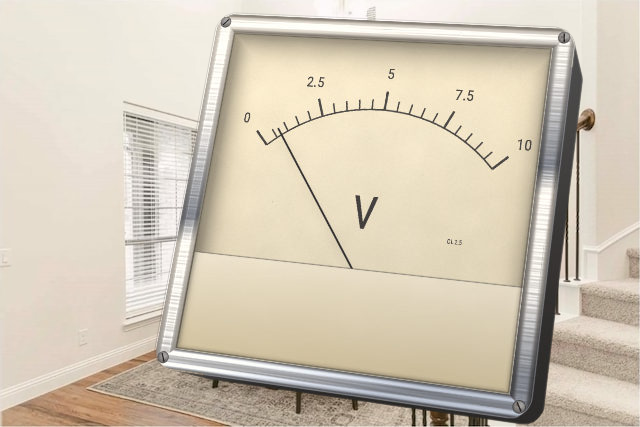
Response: 0.75 (V)
